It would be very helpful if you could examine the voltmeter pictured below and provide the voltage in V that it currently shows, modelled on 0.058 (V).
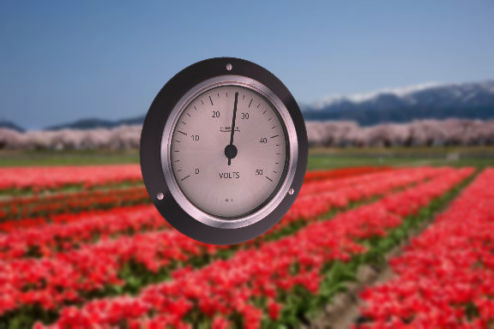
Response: 26 (V)
